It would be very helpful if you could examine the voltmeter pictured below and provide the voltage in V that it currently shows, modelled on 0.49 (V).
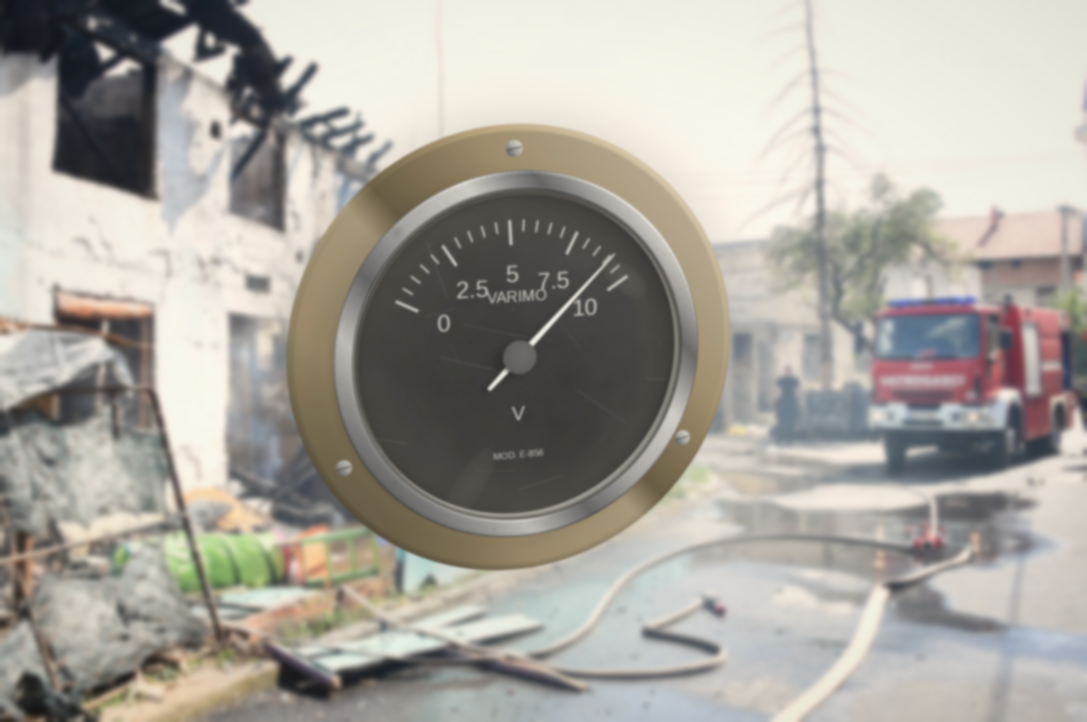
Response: 9 (V)
